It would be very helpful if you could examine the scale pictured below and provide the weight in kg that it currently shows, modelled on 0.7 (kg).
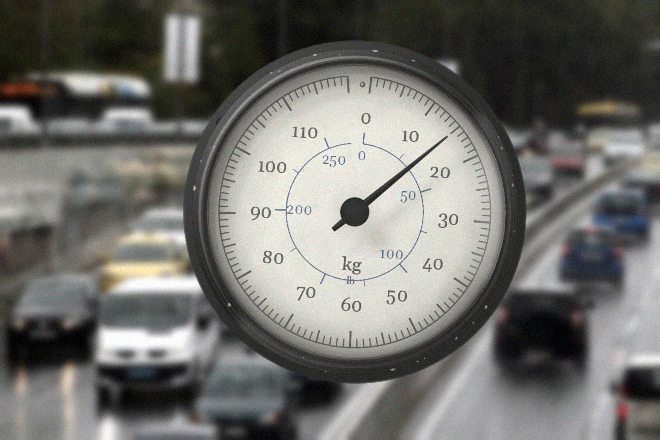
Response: 15 (kg)
